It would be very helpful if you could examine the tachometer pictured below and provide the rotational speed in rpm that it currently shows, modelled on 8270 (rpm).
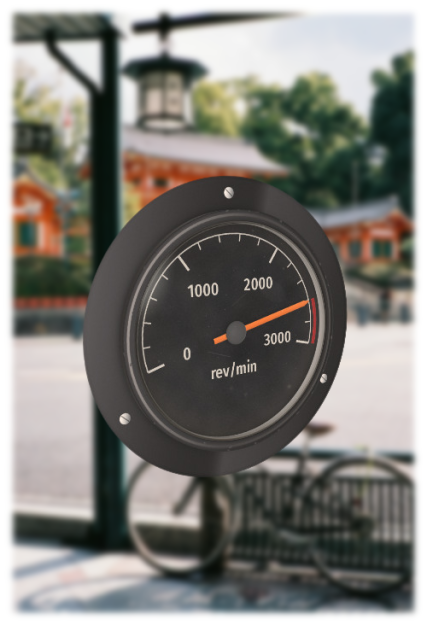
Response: 2600 (rpm)
